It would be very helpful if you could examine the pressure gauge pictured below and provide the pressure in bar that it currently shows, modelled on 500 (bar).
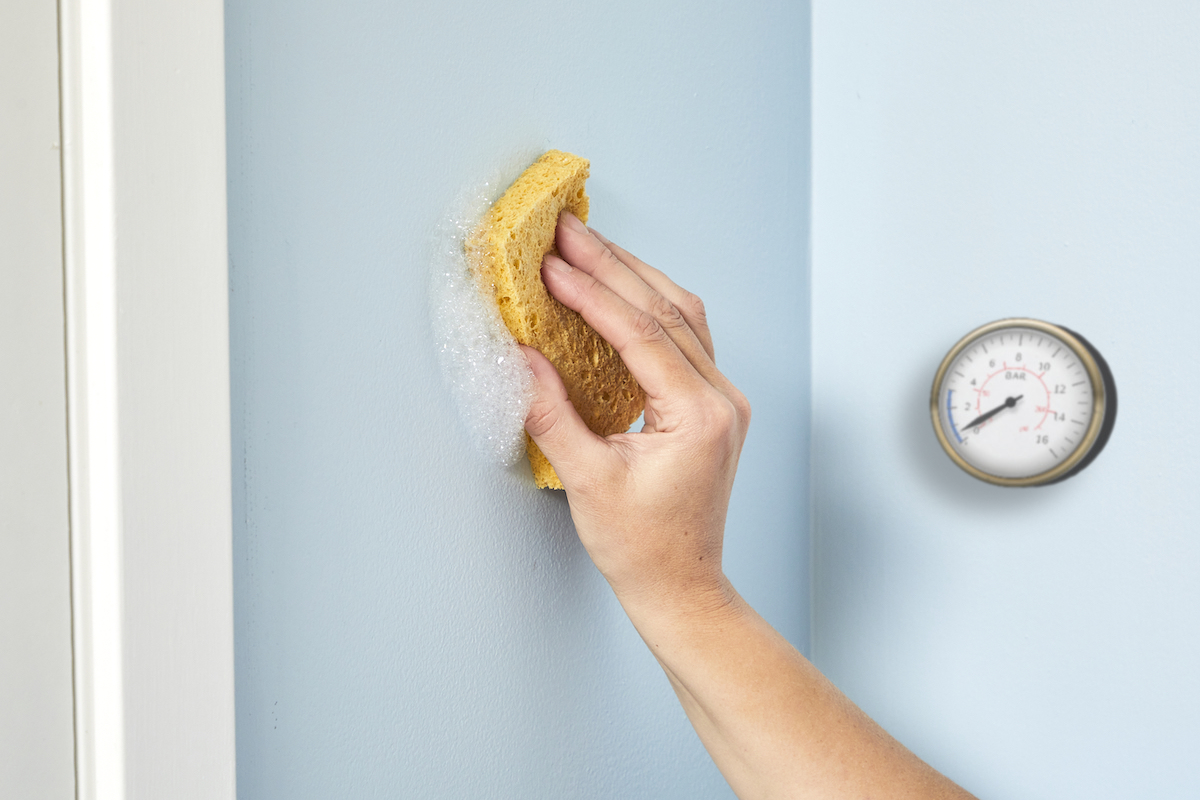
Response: 0.5 (bar)
